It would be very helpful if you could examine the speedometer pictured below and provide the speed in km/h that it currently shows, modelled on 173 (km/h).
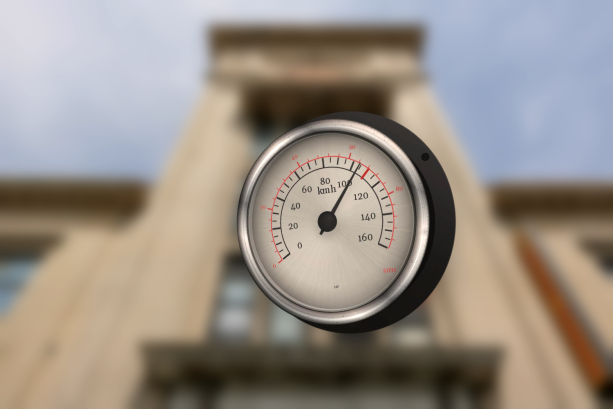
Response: 105 (km/h)
